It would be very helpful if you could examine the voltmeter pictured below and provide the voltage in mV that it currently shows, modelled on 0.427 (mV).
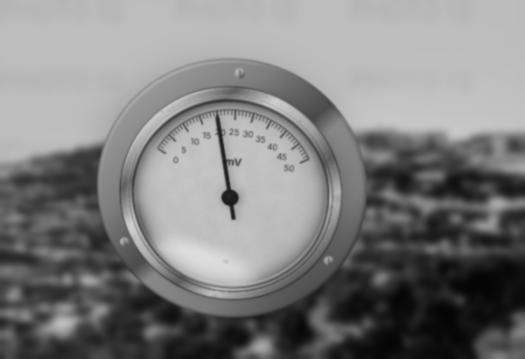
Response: 20 (mV)
